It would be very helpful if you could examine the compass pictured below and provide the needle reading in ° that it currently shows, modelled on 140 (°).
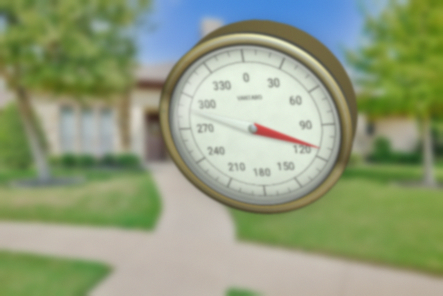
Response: 110 (°)
